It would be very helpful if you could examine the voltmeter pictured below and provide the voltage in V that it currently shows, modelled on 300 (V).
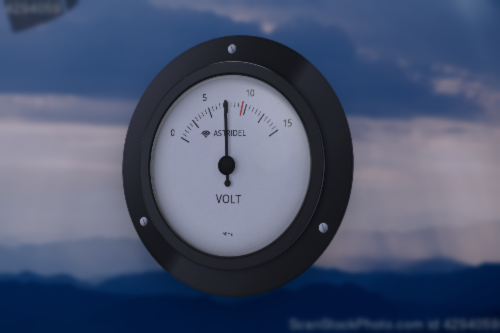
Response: 7.5 (V)
